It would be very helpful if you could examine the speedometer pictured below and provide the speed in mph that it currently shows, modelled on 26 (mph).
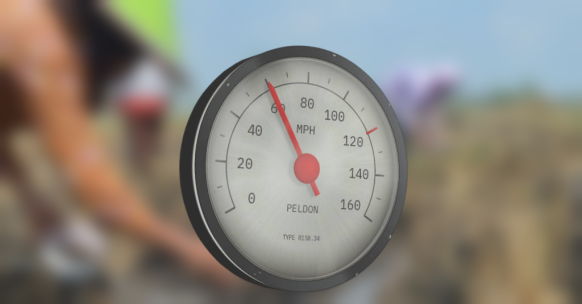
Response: 60 (mph)
